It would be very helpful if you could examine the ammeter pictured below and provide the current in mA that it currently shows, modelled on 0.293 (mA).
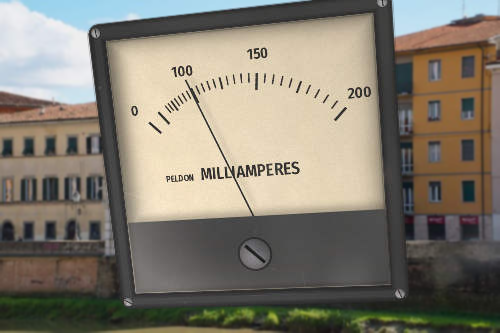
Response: 100 (mA)
